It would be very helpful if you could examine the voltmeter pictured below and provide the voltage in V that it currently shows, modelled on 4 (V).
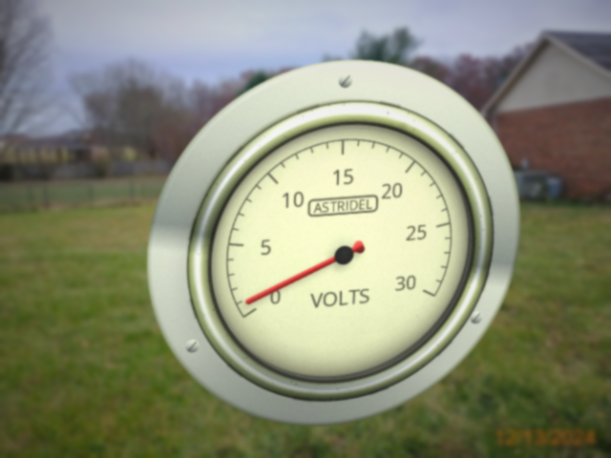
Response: 1 (V)
